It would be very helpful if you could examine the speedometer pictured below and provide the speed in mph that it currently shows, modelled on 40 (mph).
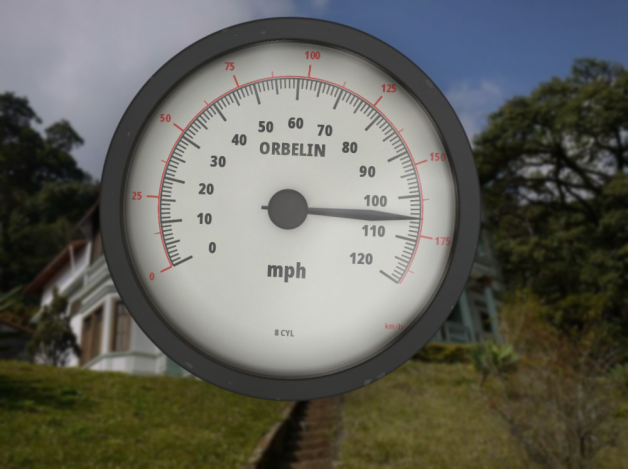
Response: 105 (mph)
